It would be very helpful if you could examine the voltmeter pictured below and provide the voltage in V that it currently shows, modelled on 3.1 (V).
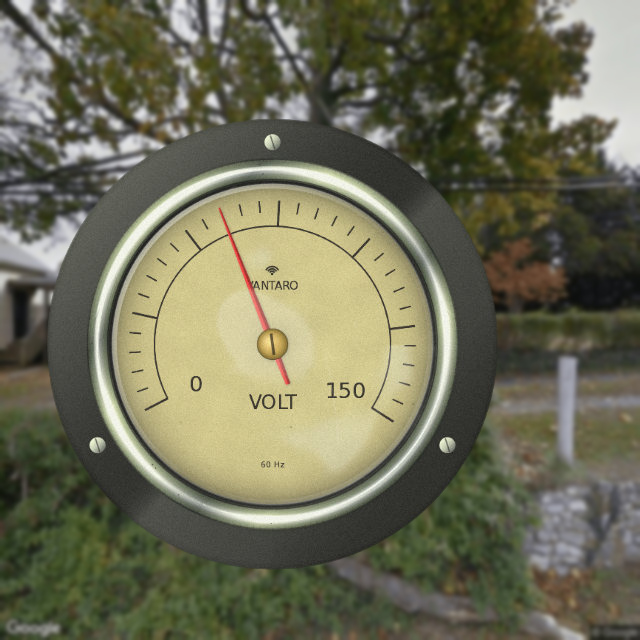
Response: 60 (V)
